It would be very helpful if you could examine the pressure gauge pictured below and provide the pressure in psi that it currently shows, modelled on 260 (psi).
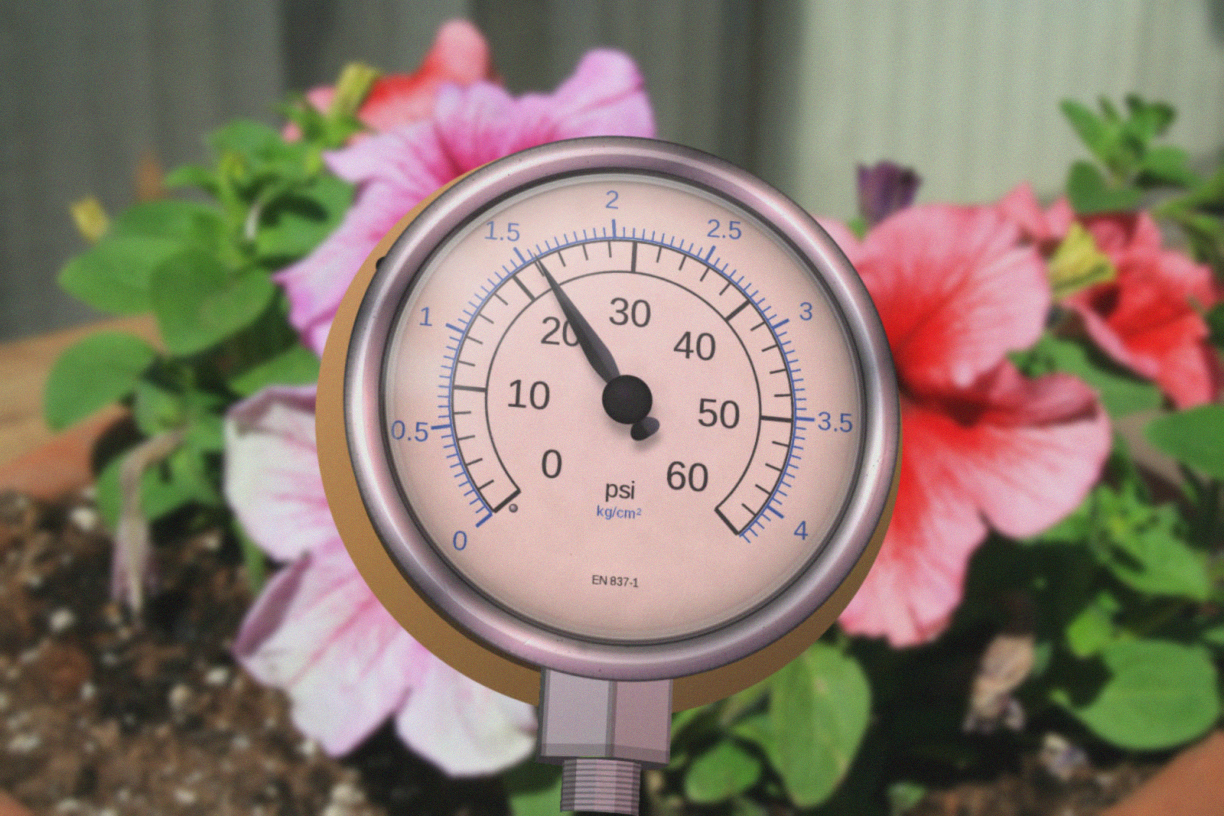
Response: 22 (psi)
